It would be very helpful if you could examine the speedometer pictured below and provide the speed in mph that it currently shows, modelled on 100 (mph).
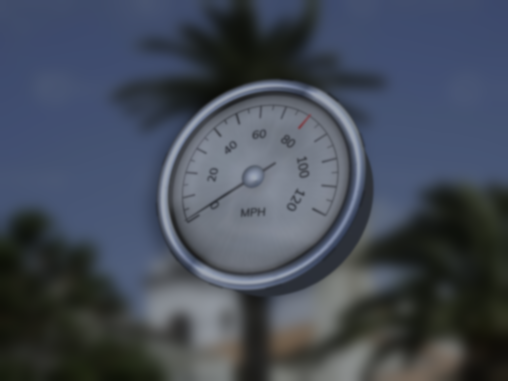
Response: 0 (mph)
